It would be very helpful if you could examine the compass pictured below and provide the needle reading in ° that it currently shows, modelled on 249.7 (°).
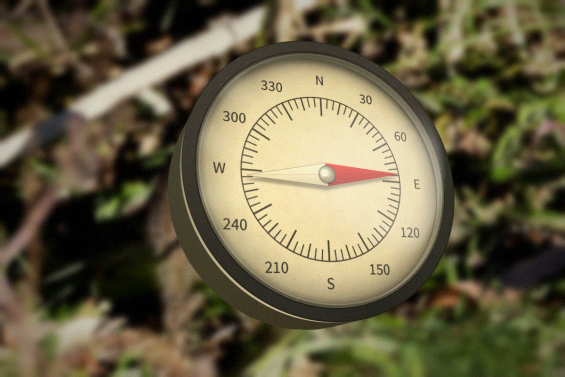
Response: 85 (°)
